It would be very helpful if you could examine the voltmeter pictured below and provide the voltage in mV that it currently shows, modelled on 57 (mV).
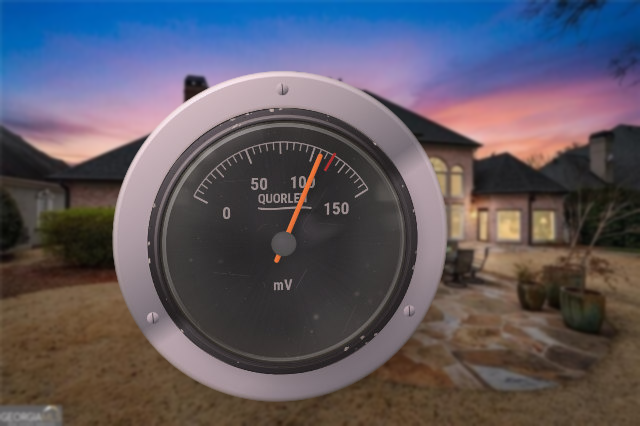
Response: 105 (mV)
